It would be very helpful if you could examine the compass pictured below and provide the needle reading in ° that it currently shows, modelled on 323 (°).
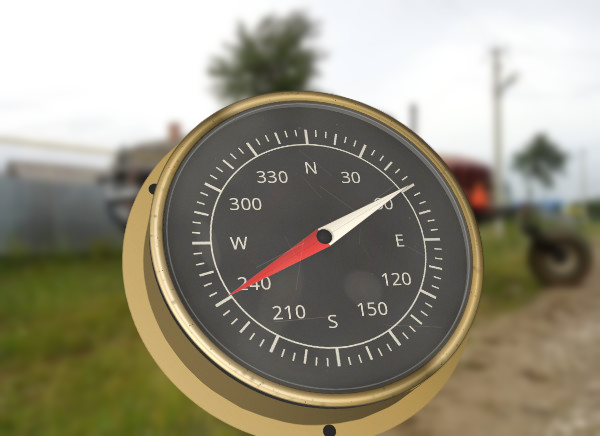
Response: 240 (°)
